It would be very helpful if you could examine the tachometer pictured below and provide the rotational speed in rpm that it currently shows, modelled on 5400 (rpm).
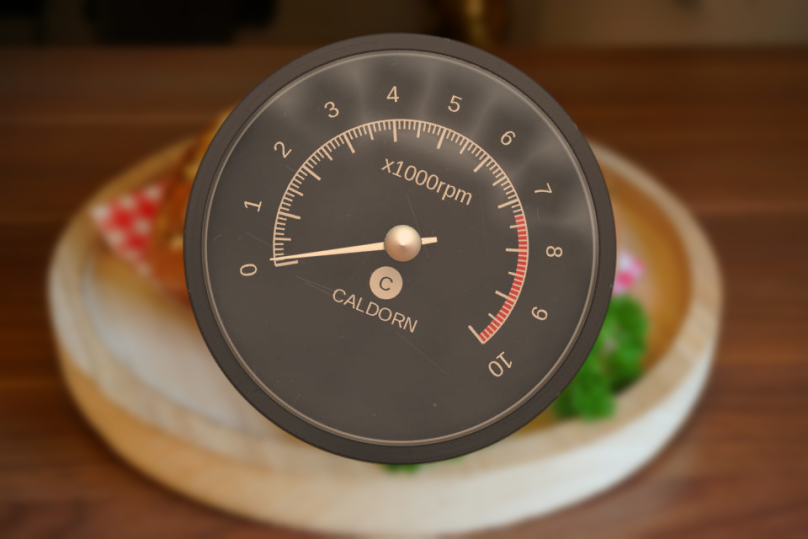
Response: 100 (rpm)
